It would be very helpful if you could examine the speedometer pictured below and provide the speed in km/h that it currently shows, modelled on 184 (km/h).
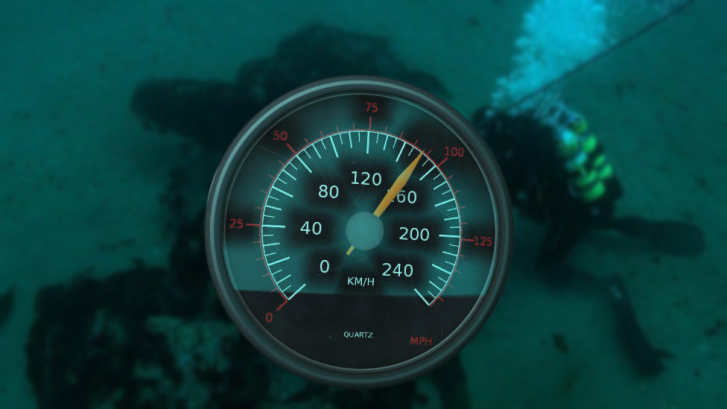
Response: 150 (km/h)
